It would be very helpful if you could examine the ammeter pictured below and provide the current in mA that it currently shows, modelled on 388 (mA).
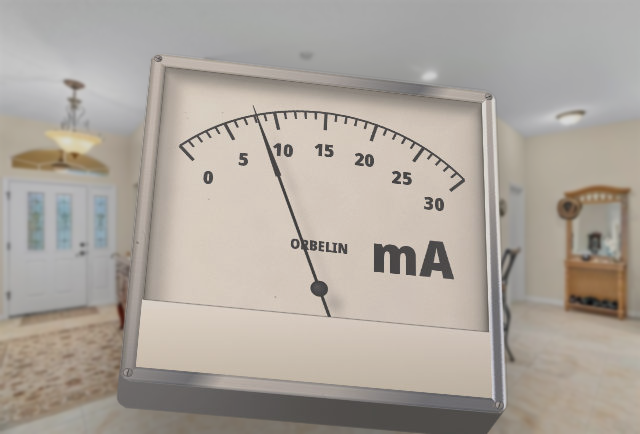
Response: 8 (mA)
